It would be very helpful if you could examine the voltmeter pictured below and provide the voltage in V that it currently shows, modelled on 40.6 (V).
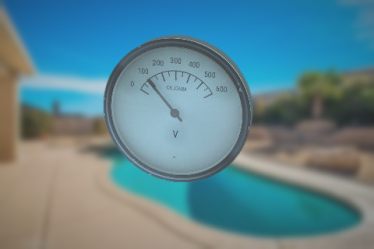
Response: 100 (V)
